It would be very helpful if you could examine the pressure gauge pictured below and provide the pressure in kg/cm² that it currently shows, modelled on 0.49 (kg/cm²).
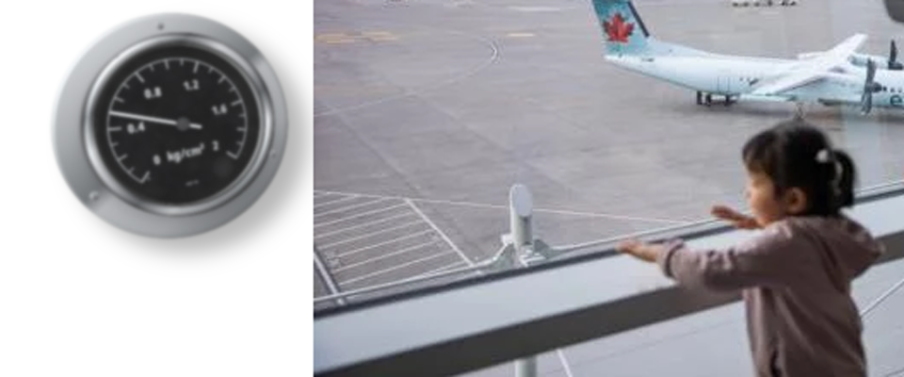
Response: 0.5 (kg/cm²)
